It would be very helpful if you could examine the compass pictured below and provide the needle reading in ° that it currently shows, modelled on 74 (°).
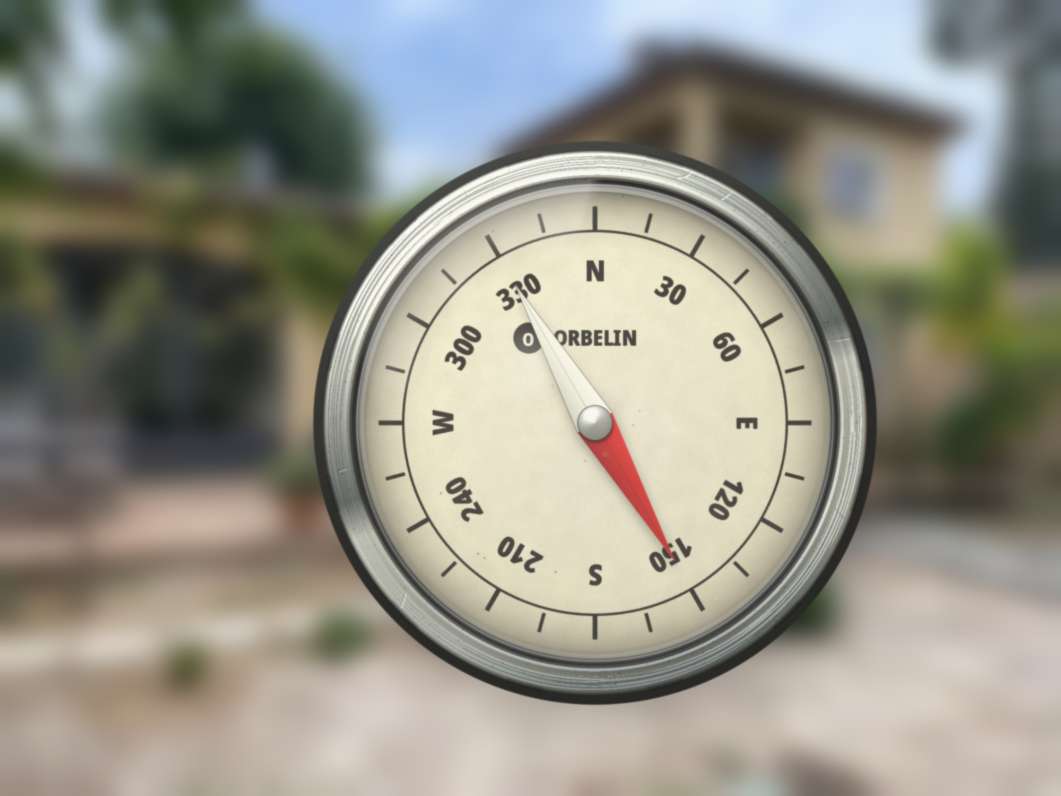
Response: 150 (°)
